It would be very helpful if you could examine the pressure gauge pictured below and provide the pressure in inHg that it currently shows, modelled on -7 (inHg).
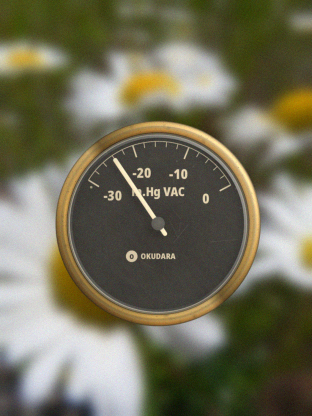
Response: -24 (inHg)
